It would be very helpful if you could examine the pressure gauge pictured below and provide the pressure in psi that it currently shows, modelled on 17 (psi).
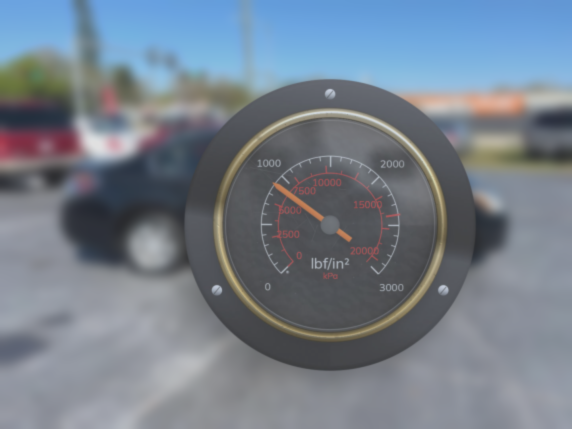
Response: 900 (psi)
